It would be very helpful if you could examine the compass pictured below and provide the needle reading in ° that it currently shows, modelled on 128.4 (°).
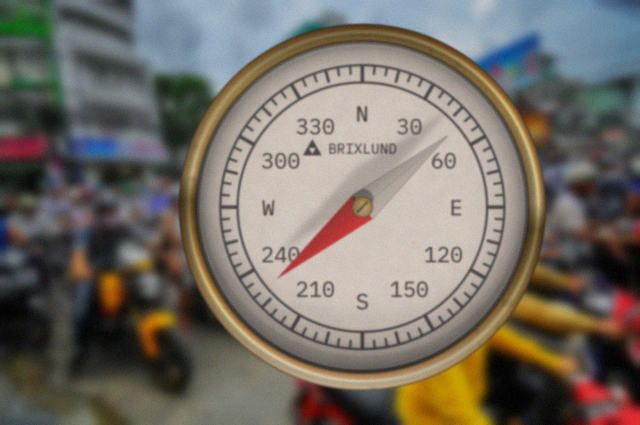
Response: 230 (°)
